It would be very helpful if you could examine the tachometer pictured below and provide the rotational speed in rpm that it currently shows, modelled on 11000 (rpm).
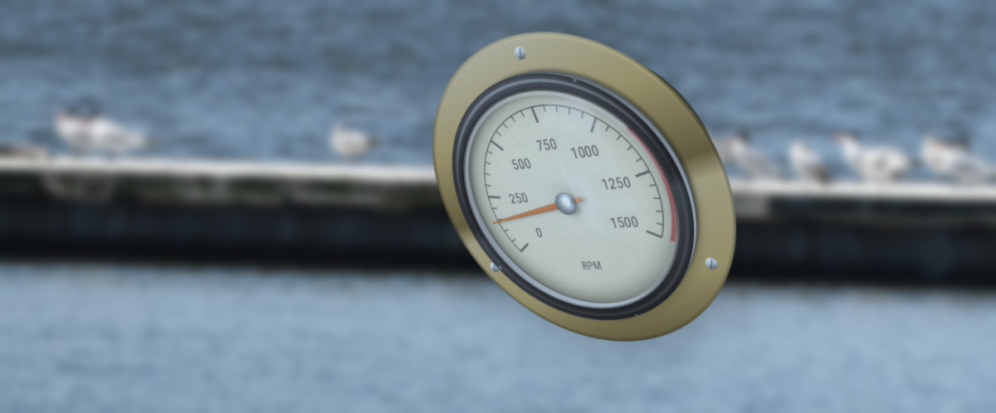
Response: 150 (rpm)
